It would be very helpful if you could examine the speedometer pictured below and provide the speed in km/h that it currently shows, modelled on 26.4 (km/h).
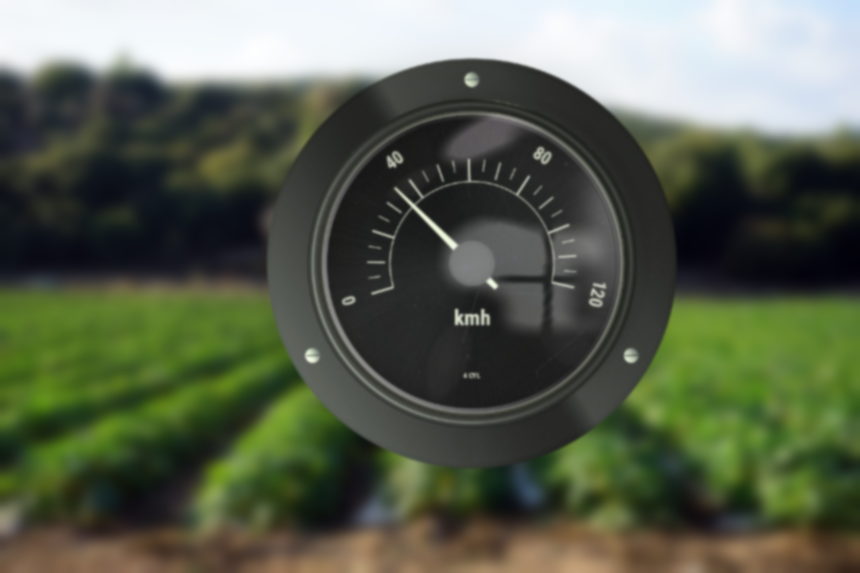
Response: 35 (km/h)
